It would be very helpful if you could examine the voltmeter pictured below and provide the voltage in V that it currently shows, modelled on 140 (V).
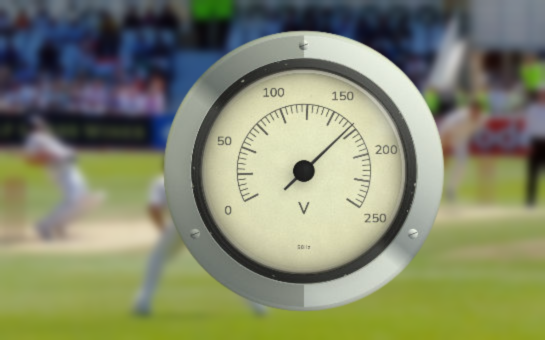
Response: 170 (V)
